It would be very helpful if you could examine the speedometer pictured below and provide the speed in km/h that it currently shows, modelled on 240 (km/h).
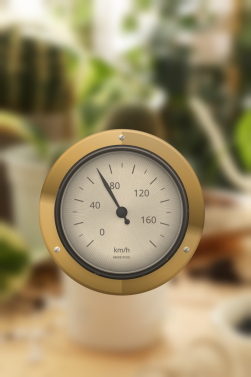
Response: 70 (km/h)
